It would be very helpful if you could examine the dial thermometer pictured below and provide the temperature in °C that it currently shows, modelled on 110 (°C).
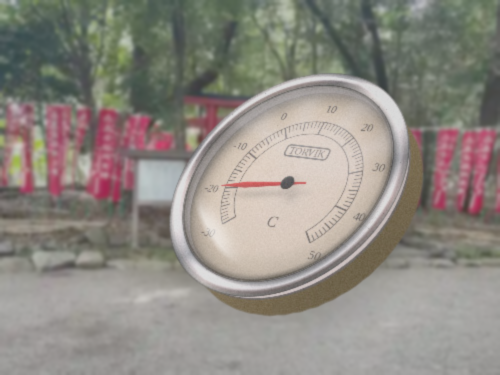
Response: -20 (°C)
